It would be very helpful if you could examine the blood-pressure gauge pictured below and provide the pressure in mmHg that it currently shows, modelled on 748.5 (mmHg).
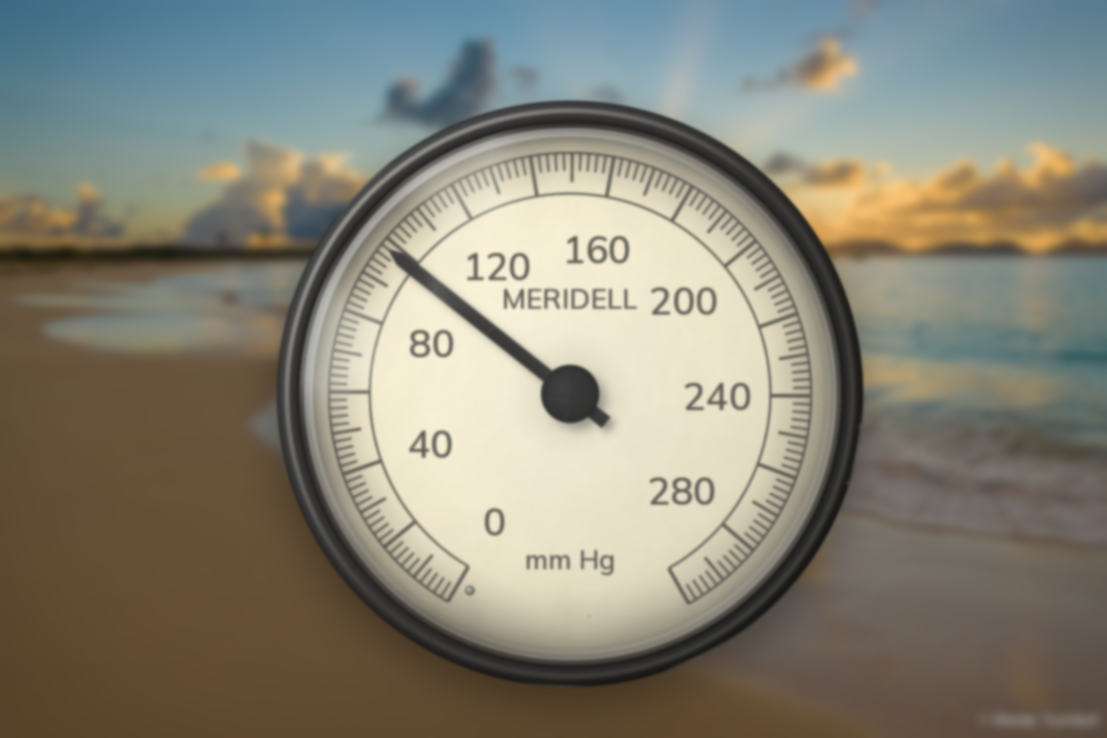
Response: 98 (mmHg)
